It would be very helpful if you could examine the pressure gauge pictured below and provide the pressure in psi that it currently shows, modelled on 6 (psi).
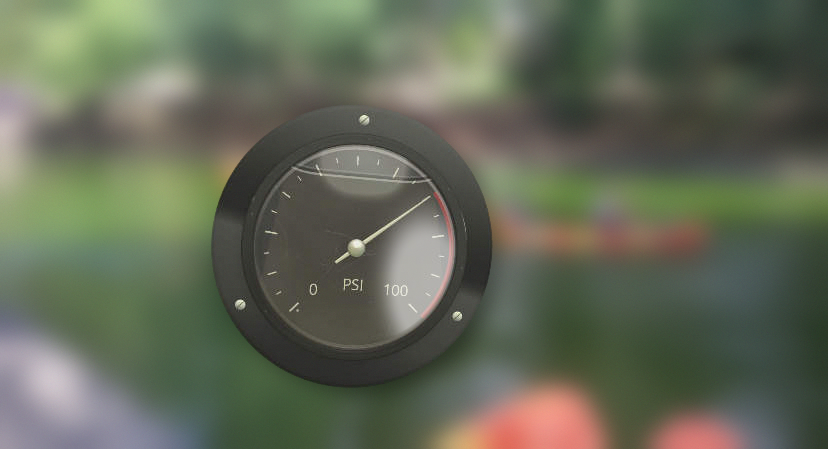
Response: 70 (psi)
